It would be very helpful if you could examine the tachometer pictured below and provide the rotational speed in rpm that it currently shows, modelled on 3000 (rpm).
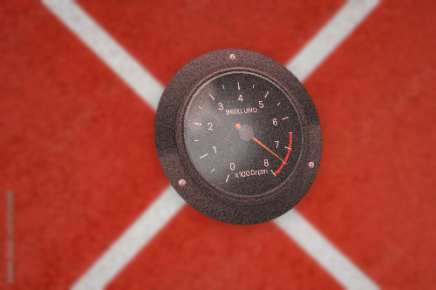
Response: 7500 (rpm)
